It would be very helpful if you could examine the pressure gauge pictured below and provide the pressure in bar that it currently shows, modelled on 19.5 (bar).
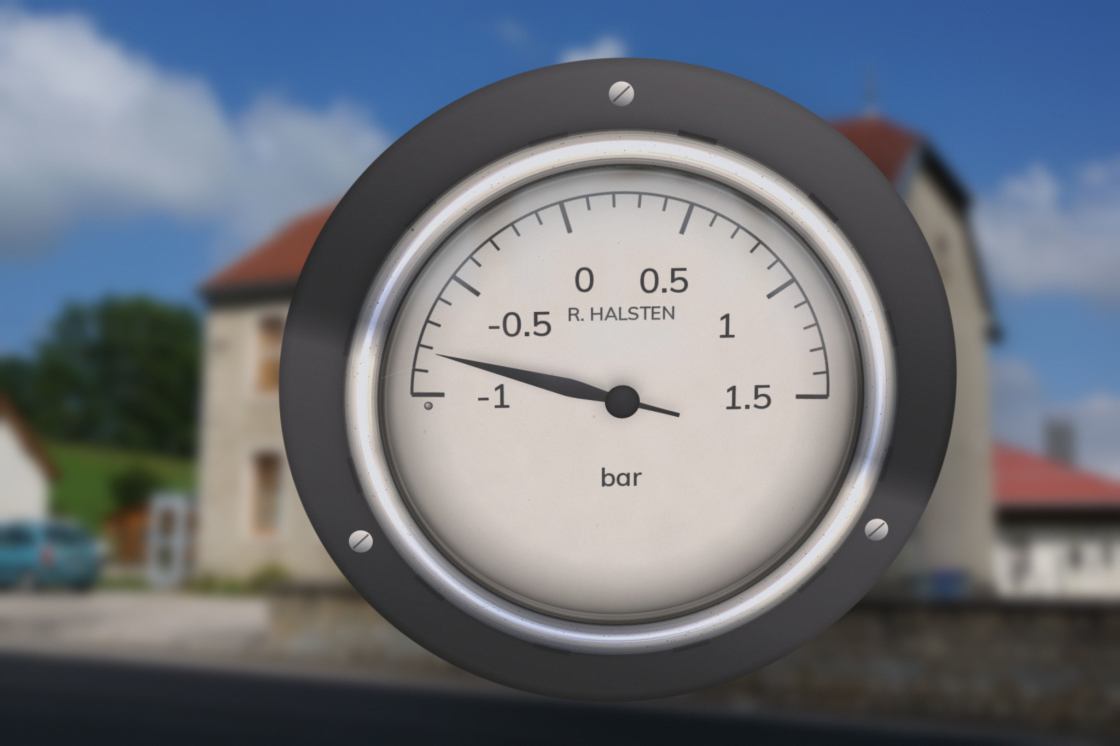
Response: -0.8 (bar)
